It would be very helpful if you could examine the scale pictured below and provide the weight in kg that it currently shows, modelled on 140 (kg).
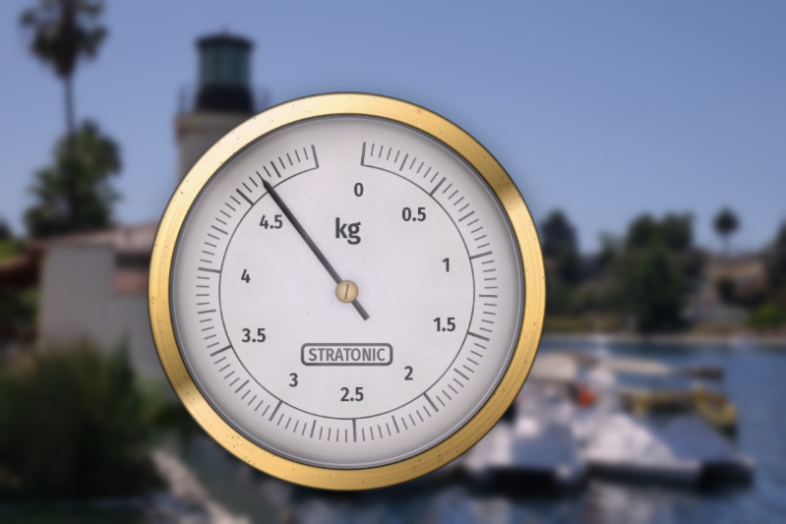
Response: 4.65 (kg)
